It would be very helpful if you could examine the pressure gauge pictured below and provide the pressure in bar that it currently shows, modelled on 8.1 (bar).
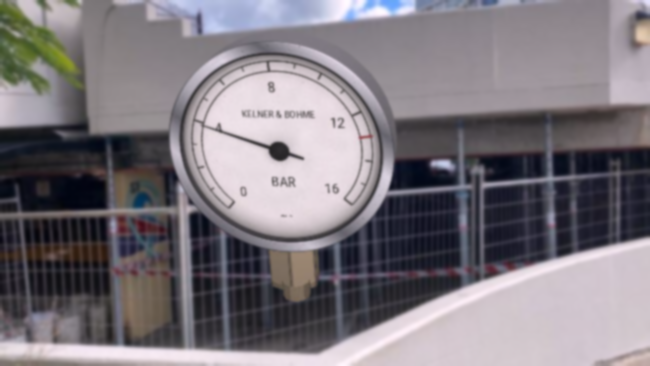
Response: 4 (bar)
